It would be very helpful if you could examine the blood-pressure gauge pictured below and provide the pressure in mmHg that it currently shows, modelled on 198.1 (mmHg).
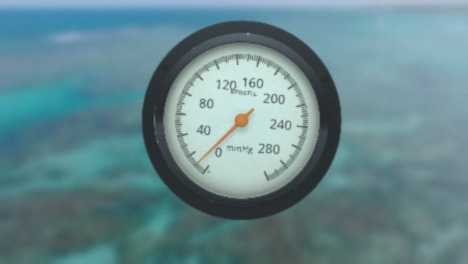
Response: 10 (mmHg)
